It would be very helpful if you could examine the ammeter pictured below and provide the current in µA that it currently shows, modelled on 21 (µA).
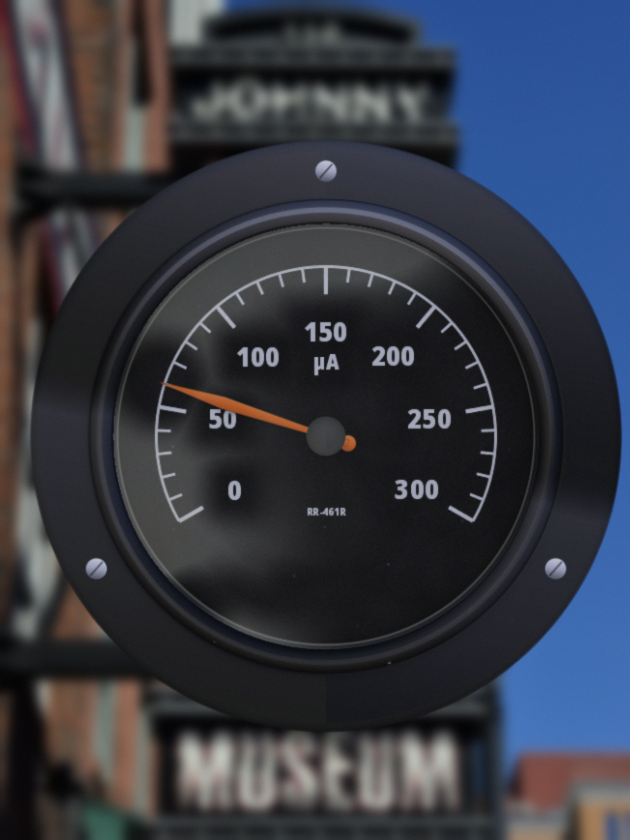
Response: 60 (µA)
